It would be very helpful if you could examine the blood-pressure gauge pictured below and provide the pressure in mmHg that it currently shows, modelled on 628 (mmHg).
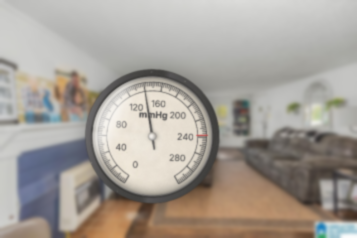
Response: 140 (mmHg)
